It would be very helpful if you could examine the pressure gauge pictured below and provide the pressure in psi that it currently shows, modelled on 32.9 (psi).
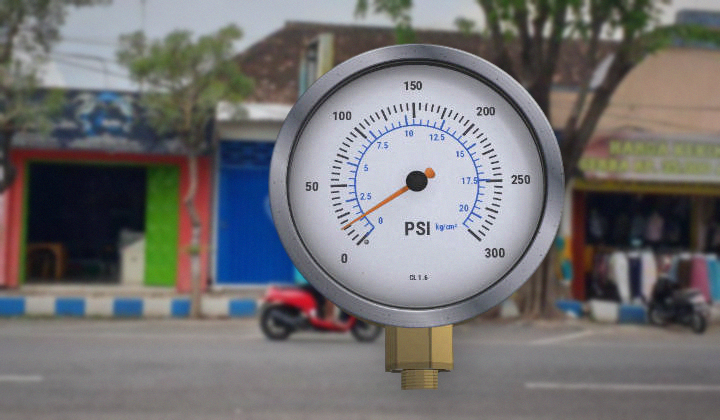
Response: 15 (psi)
